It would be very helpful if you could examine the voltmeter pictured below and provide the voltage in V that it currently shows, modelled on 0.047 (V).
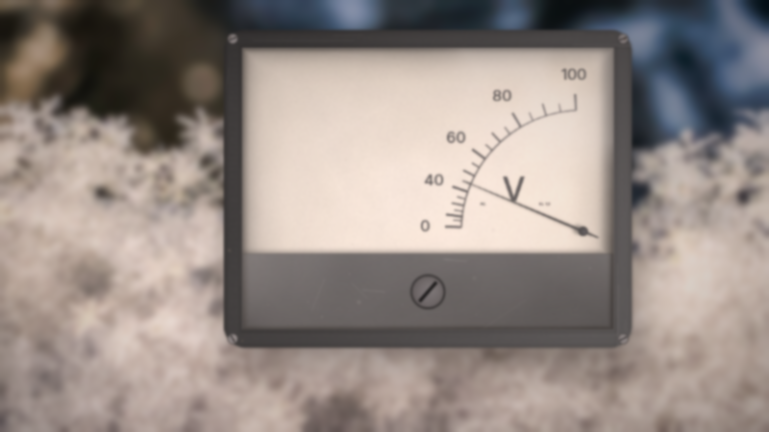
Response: 45 (V)
